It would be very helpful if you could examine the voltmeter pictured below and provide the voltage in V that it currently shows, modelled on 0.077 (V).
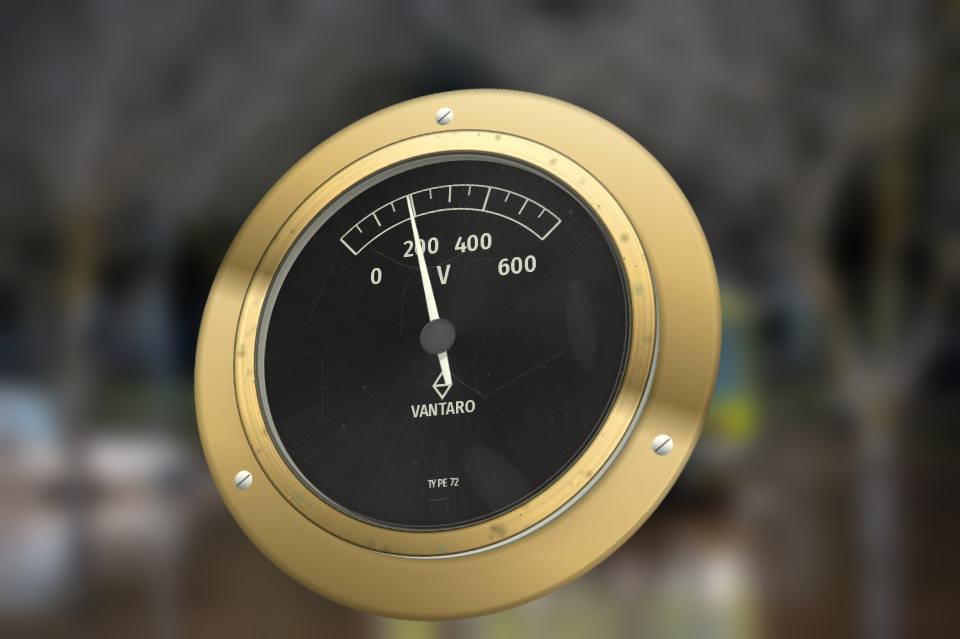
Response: 200 (V)
